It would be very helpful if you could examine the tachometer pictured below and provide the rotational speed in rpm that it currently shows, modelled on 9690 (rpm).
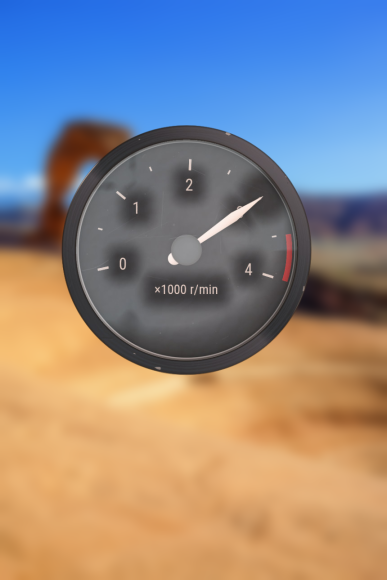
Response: 3000 (rpm)
